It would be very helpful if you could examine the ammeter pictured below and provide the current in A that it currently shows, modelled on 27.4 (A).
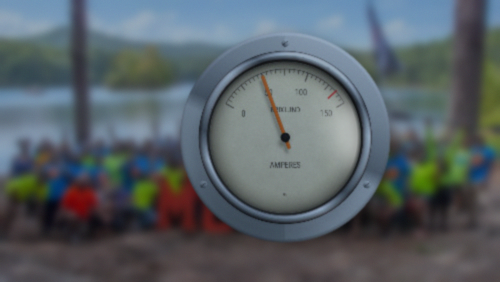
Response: 50 (A)
